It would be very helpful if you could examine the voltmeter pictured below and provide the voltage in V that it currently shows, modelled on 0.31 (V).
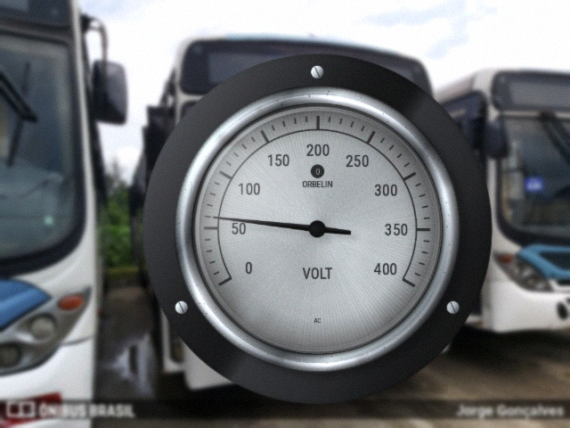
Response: 60 (V)
